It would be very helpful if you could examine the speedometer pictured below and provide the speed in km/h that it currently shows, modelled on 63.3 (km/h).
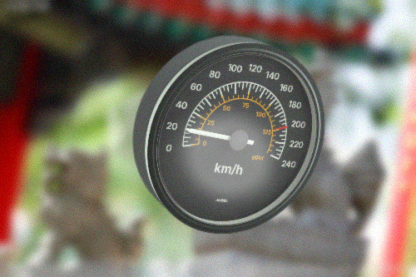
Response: 20 (km/h)
